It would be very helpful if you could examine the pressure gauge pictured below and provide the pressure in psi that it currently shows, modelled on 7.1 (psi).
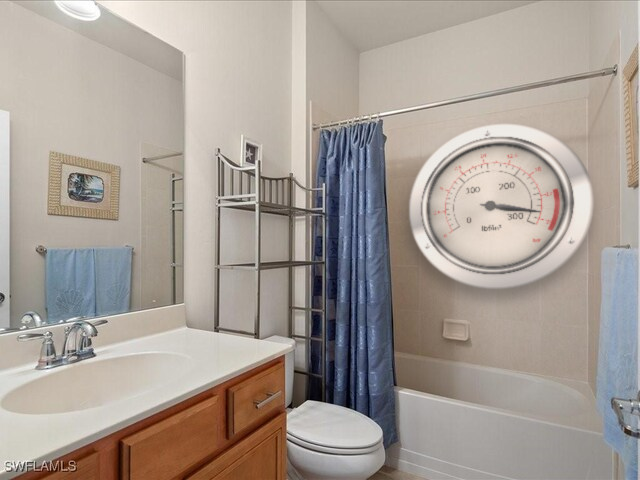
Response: 280 (psi)
